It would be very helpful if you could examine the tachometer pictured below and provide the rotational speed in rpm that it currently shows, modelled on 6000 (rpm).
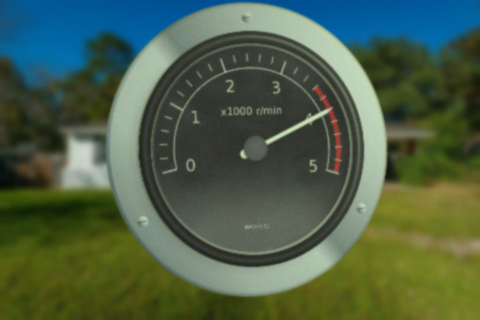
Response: 4000 (rpm)
